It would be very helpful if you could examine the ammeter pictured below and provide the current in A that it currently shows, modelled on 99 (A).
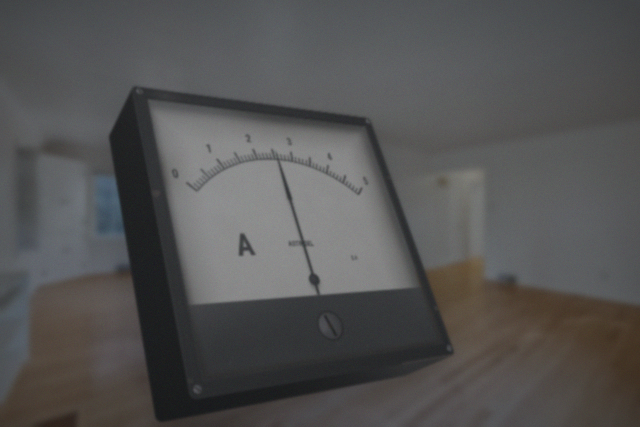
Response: 2.5 (A)
